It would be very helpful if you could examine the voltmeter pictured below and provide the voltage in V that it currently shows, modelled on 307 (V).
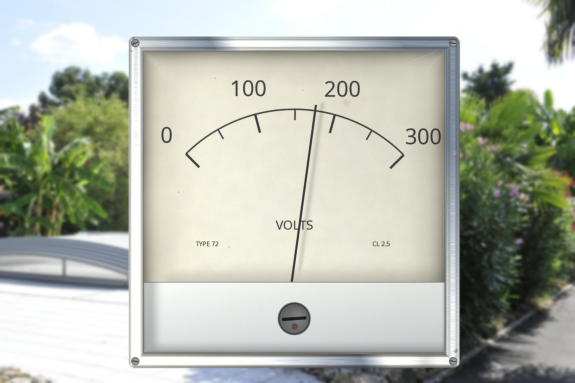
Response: 175 (V)
